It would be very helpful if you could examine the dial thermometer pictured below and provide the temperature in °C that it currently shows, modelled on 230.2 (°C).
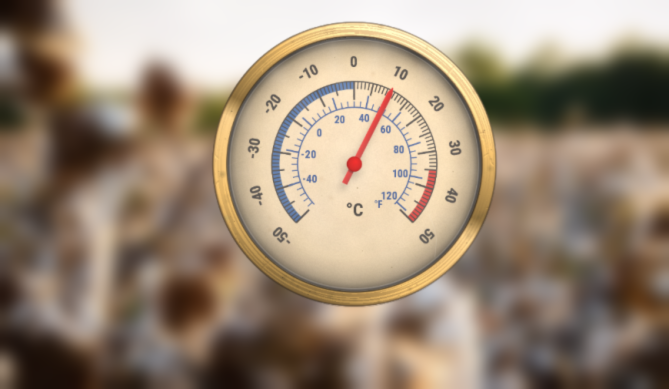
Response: 10 (°C)
